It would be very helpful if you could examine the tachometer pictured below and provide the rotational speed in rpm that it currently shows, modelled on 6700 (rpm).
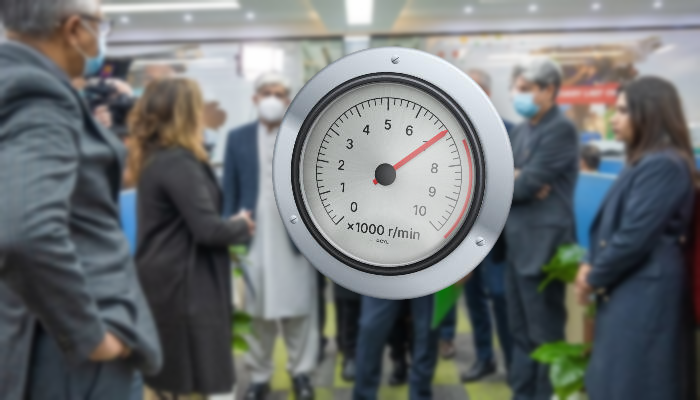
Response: 7000 (rpm)
